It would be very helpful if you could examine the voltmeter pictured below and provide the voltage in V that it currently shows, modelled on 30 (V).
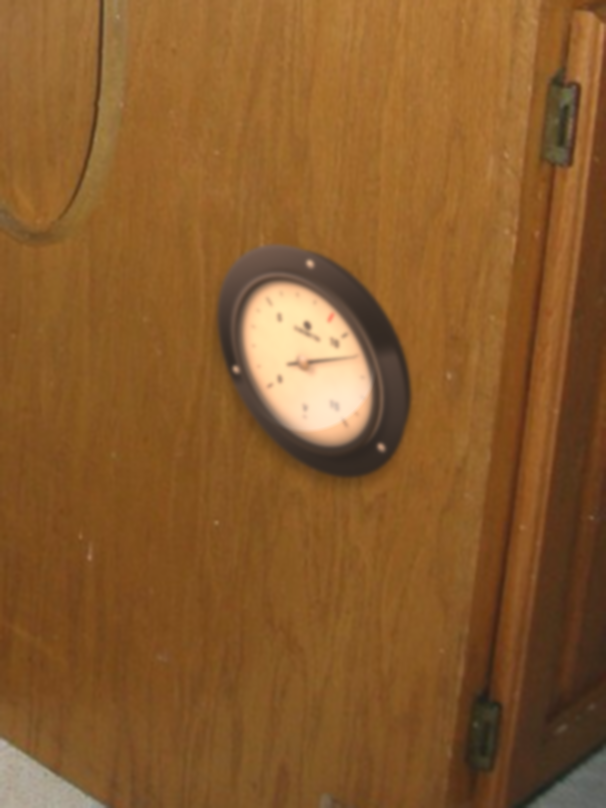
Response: 11 (V)
